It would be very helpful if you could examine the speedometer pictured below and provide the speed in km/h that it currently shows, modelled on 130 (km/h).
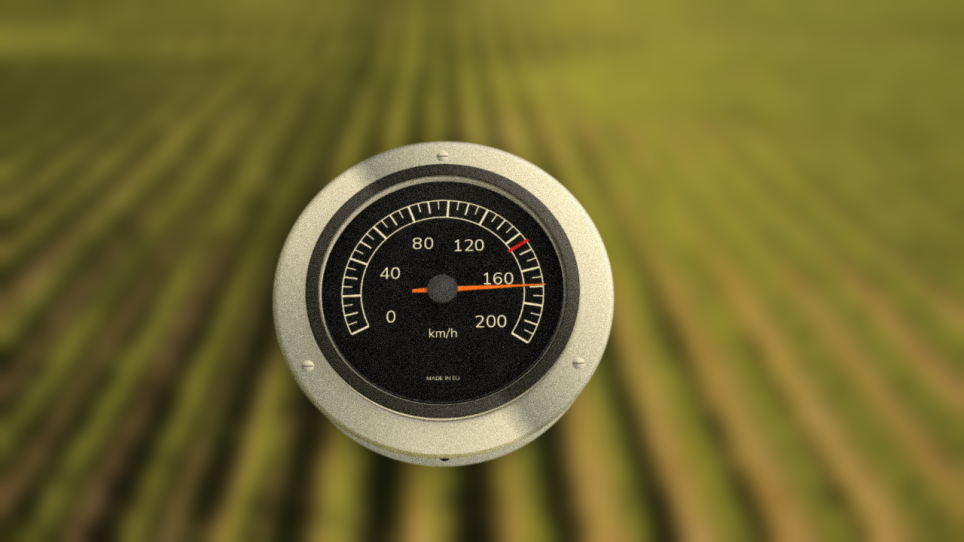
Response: 170 (km/h)
